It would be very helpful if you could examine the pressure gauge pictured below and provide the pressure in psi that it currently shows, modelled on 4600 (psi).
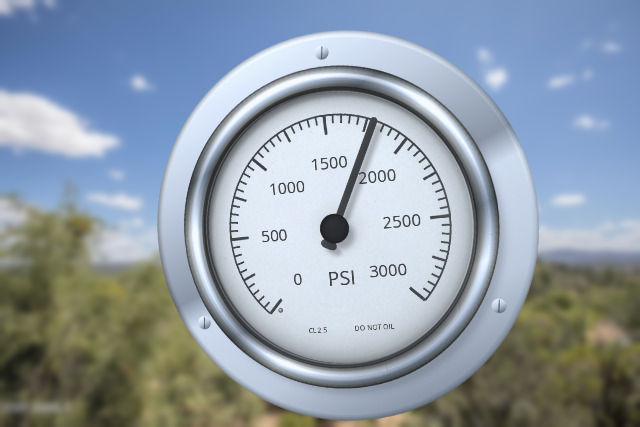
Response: 1800 (psi)
